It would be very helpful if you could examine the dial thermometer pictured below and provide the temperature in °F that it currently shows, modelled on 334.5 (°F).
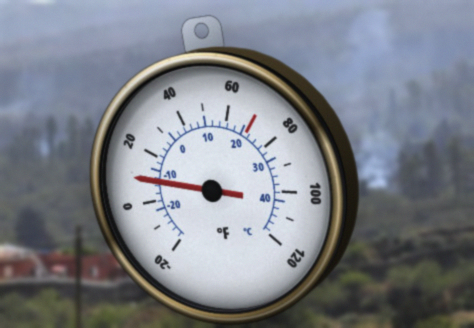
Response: 10 (°F)
